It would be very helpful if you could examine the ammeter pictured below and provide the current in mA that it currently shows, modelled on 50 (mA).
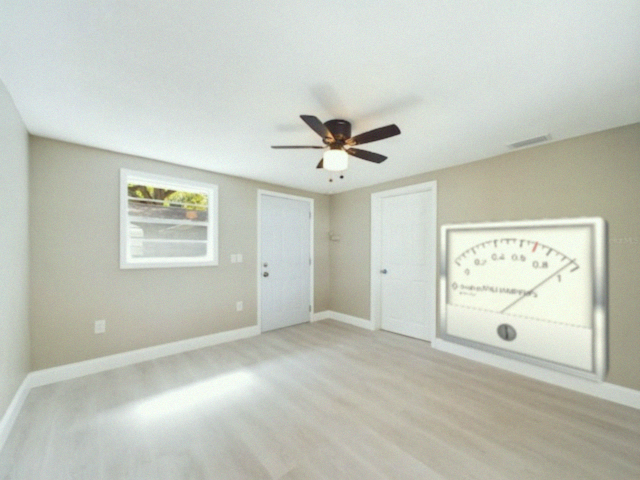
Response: 0.95 (mA)
